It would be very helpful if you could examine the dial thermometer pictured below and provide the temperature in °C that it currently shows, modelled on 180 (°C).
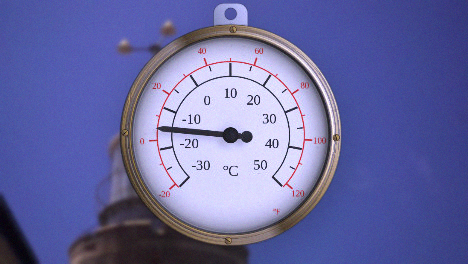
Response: -15 (°C)
